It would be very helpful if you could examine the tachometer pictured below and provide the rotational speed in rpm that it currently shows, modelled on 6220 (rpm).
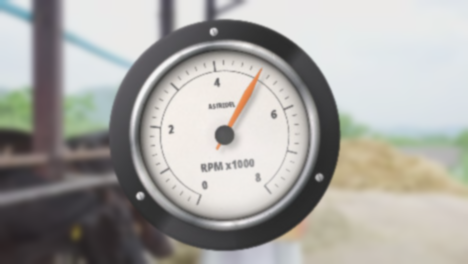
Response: 5000 (rpm)
